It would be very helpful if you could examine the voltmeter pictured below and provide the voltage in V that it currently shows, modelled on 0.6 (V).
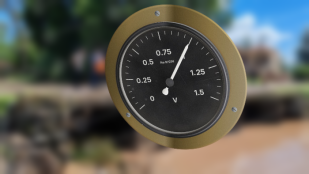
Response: 1 (V)
